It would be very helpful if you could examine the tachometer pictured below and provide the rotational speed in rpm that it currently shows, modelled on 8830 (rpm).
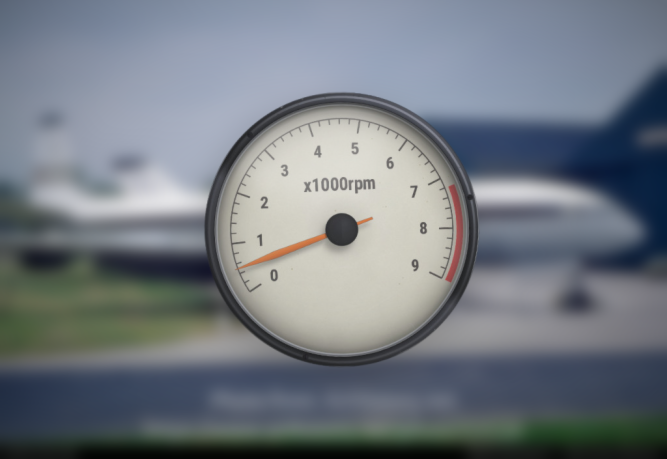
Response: 500 (rpm)
